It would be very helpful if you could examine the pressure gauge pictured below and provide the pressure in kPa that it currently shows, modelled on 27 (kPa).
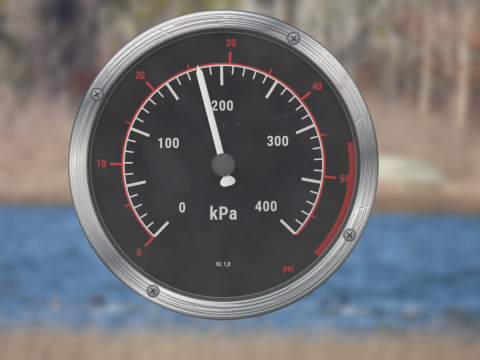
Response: 180 (kPa)
